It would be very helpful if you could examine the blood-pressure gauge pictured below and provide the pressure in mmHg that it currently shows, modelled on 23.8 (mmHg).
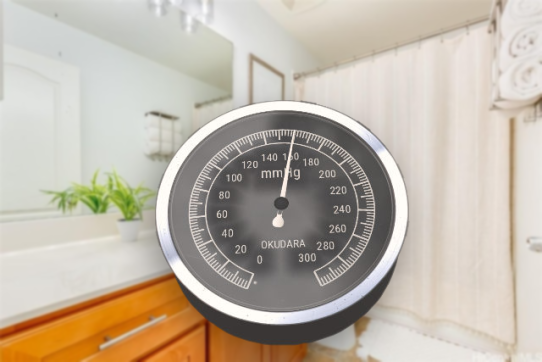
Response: 160 (mmHg)
